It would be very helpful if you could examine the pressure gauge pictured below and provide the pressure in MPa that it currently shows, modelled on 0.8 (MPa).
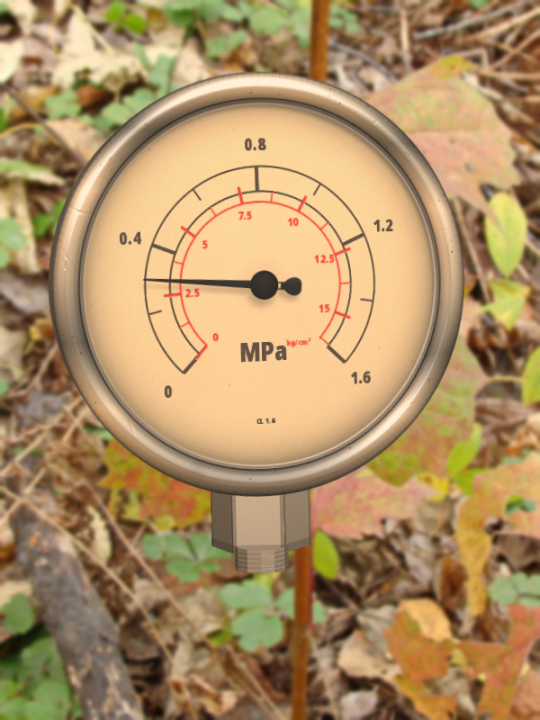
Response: 0.3 (MPa)
